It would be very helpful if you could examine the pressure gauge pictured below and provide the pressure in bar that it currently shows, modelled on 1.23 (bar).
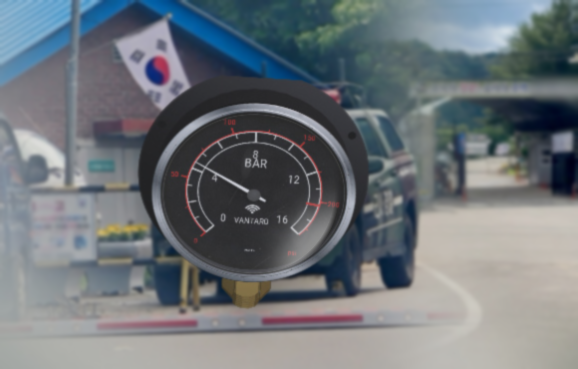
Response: 4.5 (bar)
